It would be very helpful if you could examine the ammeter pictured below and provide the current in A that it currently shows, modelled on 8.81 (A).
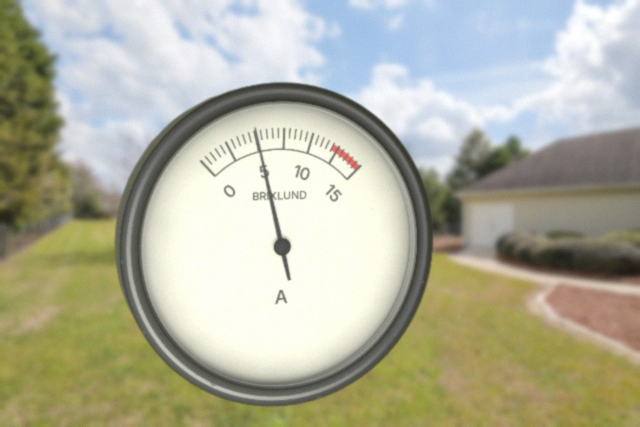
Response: 5 (A)
